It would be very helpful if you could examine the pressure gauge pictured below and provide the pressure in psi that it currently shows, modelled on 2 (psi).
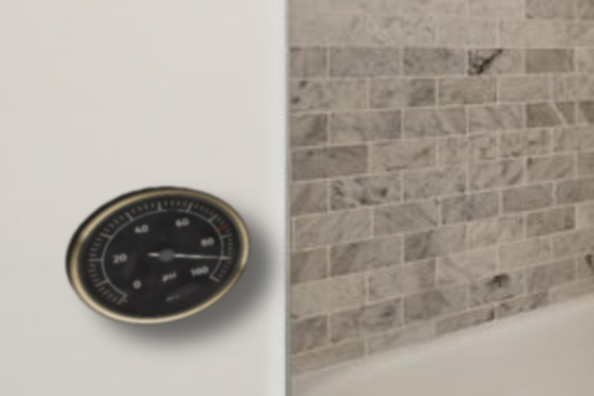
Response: 90 (psi)
